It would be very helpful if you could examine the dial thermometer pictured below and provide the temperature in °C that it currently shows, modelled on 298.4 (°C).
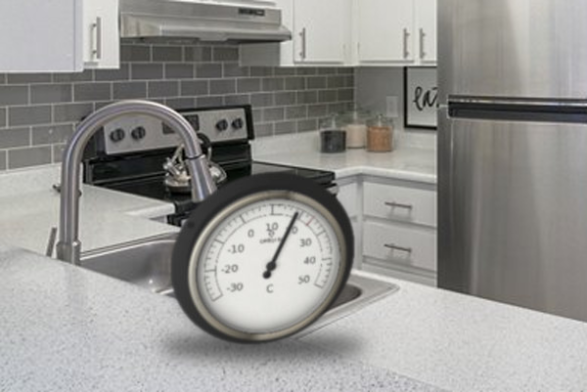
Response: 18 (°C)
